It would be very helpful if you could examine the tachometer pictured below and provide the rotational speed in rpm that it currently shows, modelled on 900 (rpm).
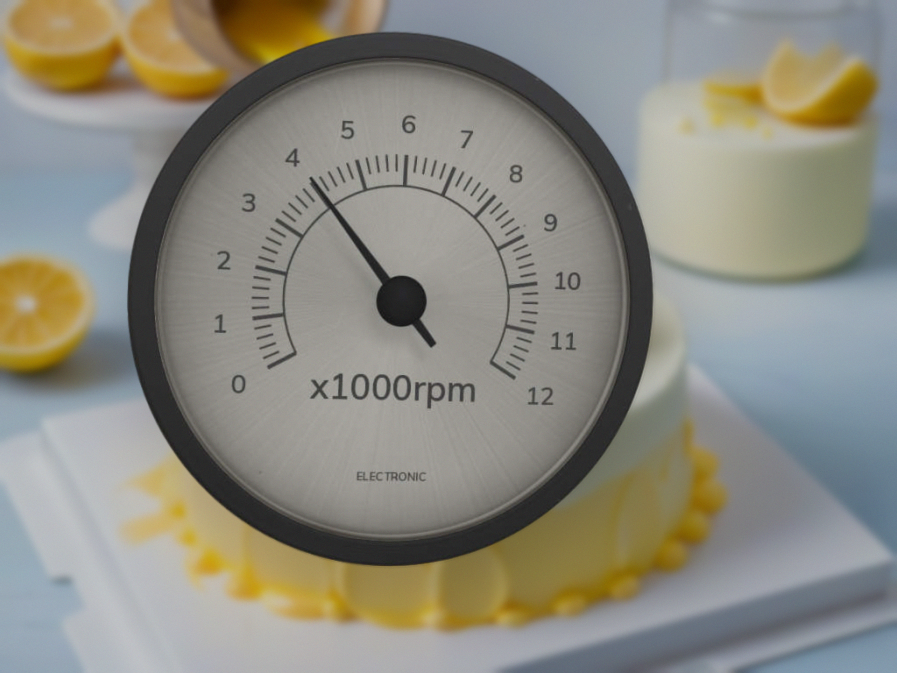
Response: 4000 (rpm)
